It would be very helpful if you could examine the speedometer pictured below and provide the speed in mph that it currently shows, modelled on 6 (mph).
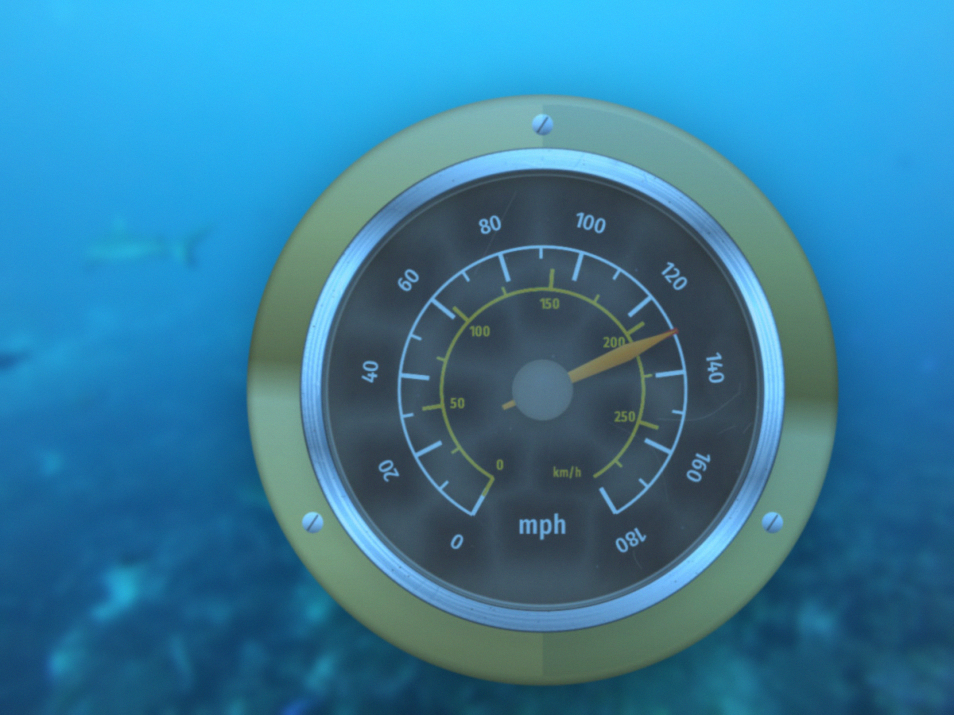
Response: 130 (mph)
